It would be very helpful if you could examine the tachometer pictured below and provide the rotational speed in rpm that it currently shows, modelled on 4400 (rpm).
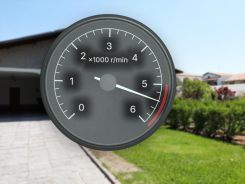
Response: 5400 (rpm)
